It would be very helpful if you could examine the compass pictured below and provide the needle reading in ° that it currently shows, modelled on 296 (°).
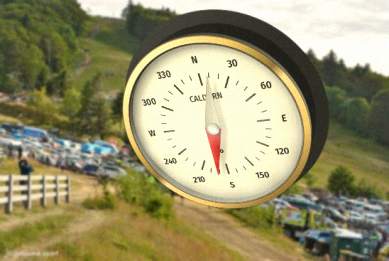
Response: 190 (°)
